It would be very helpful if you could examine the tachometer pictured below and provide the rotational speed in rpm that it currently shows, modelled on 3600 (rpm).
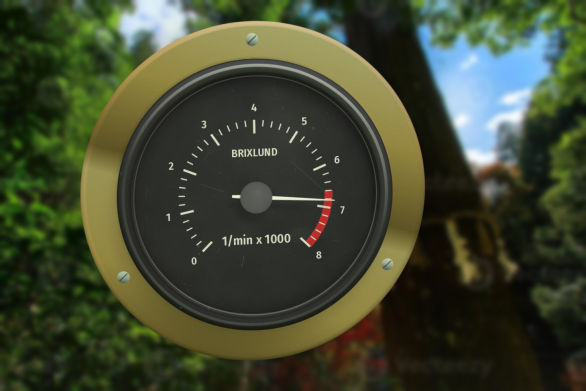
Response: 6800 (rpm)
